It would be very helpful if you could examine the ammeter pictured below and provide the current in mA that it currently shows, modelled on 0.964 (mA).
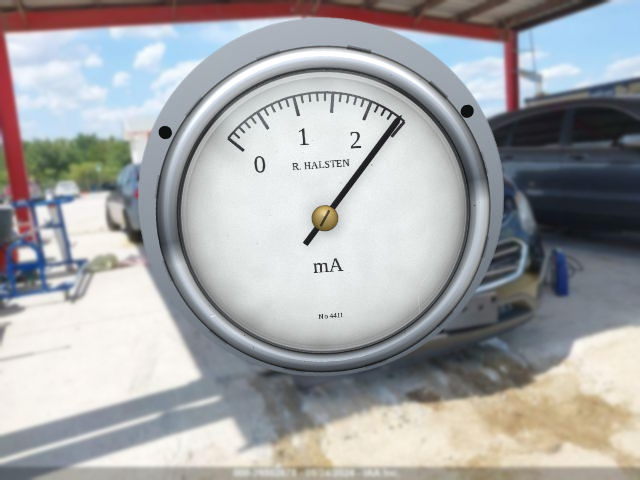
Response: 2.4 (mA)
